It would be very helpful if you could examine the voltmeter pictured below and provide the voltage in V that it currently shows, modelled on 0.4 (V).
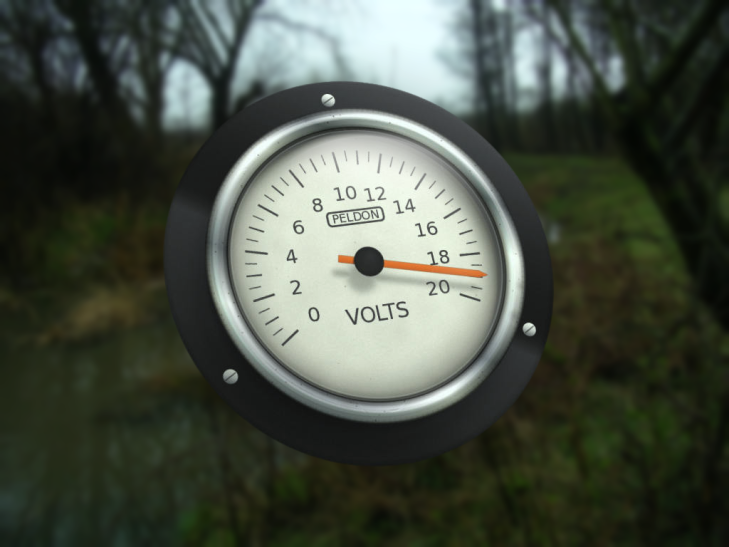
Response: 19 (V)
